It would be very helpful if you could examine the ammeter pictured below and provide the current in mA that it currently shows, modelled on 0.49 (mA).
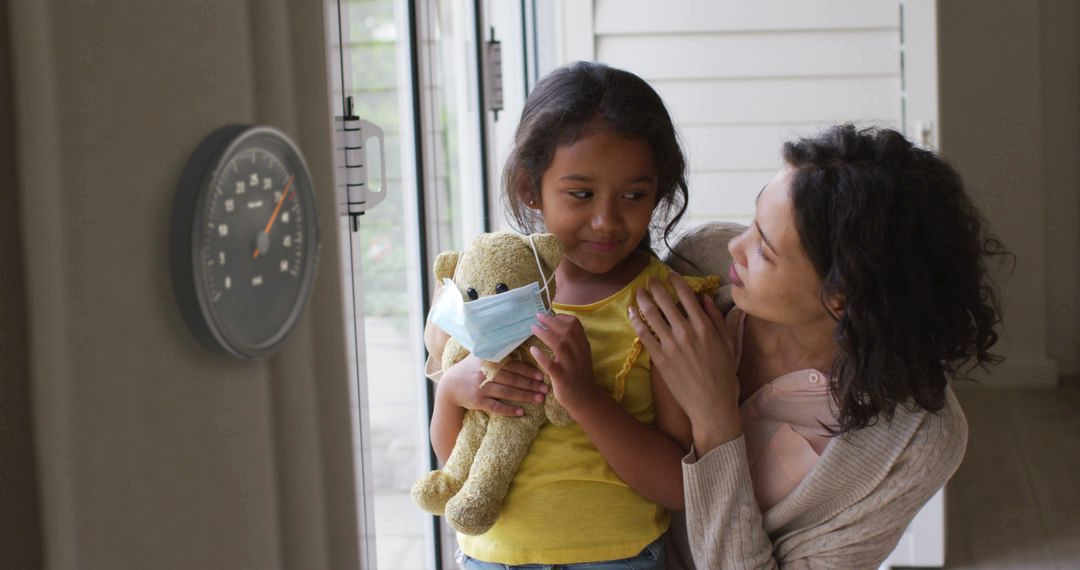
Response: 35 (mA)
